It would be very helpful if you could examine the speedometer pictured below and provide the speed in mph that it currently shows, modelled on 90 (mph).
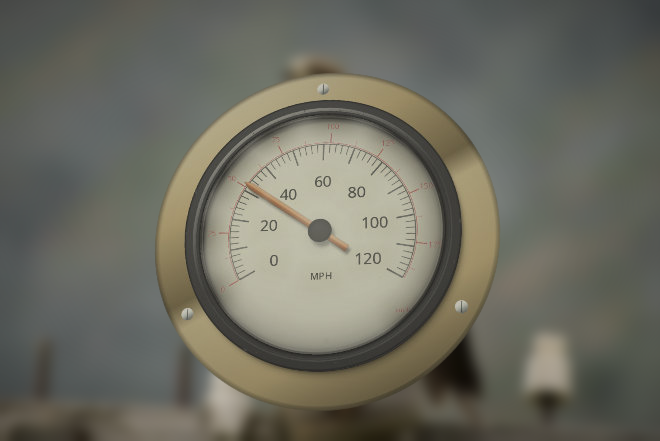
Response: 32 (mph)
